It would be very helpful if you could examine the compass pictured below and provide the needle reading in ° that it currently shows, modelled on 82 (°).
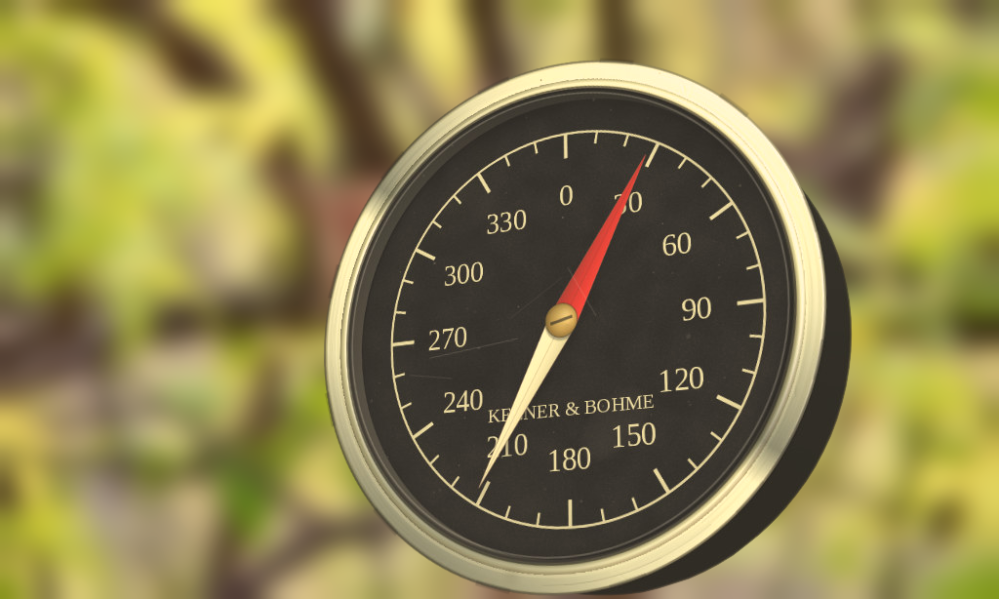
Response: 30 (°)
